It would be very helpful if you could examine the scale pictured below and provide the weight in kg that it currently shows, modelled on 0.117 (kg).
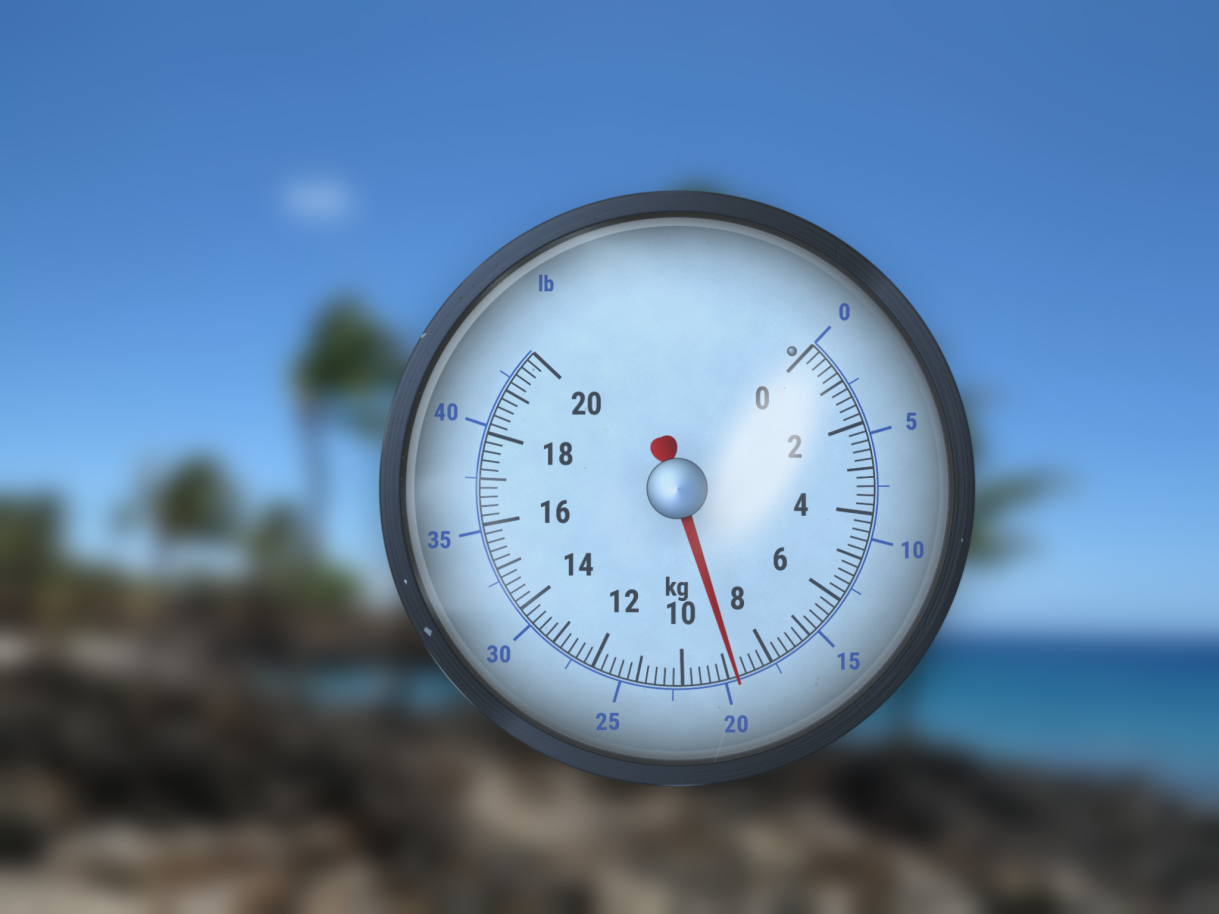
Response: 8.8 (kg)
